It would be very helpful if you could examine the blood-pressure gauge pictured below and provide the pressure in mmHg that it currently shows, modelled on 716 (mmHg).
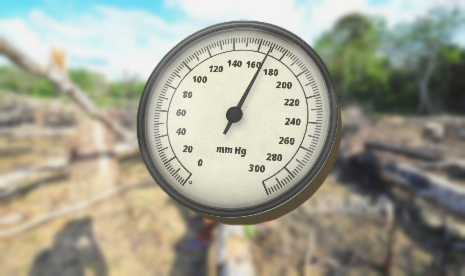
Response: 170 (mmHg)
